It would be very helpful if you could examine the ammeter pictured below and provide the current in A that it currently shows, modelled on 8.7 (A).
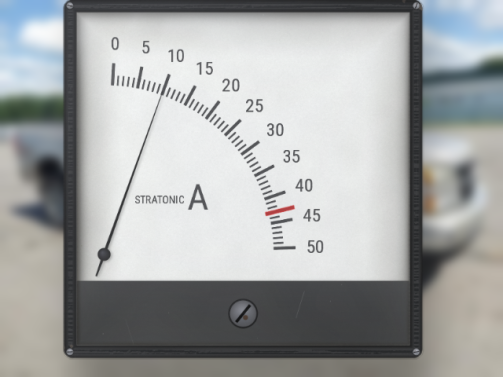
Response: 10 (A)
